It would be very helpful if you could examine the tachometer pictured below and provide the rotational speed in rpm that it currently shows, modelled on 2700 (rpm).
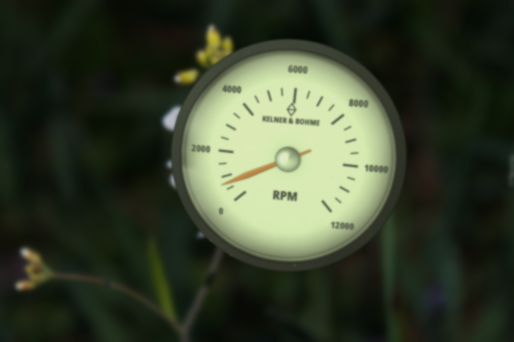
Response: 750 (rpm)
